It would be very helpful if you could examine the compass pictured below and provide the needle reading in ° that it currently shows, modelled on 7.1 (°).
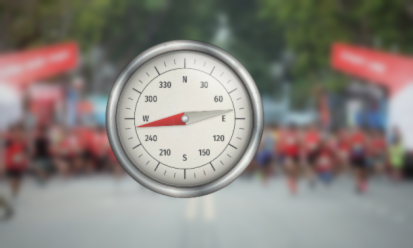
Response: 260 (°)
